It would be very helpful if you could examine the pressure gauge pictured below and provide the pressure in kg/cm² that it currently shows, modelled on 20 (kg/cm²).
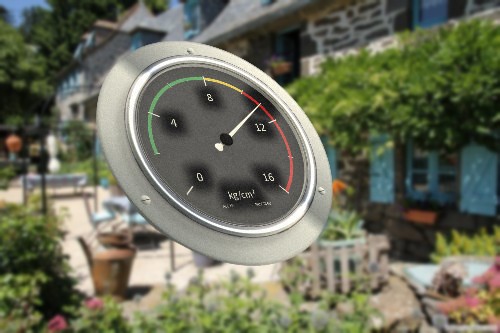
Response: 11 (kg/cm²)
